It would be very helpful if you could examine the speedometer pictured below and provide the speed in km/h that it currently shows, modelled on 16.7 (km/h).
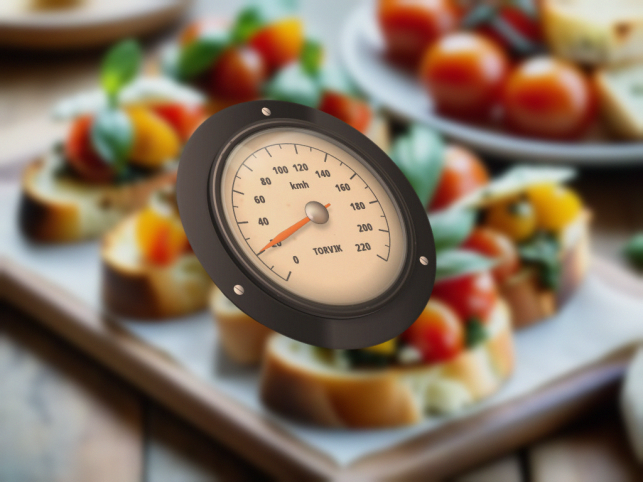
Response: 20 (km/h)
